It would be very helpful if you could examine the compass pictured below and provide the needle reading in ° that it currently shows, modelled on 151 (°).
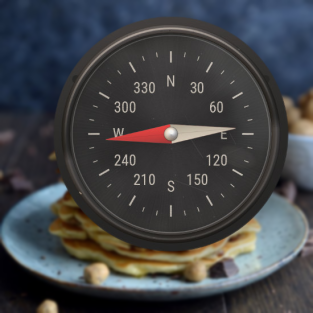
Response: 265 (°)
